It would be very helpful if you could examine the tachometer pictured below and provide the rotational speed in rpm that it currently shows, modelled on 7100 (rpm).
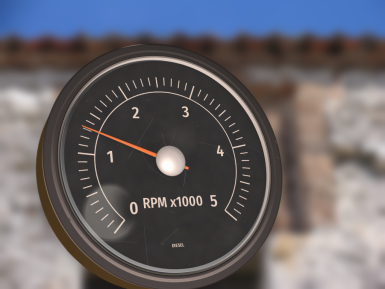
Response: 1300 (rpm)
